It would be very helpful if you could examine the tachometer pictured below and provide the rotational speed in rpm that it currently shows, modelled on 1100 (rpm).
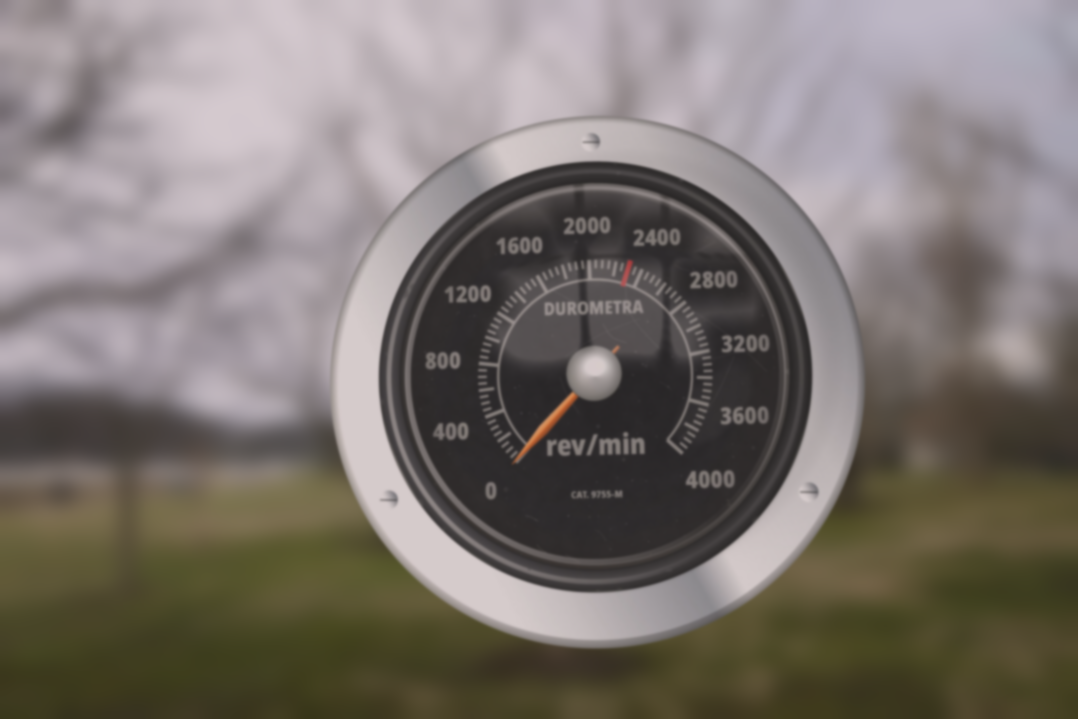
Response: 0 (rpm)
